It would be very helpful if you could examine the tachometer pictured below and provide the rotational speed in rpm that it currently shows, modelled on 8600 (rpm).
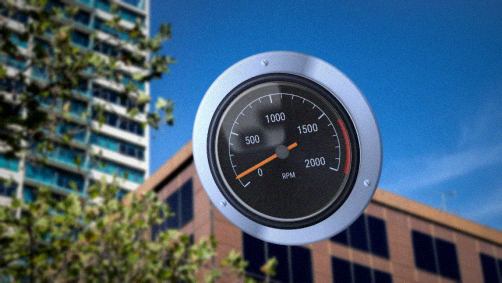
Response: 100 (rpm)
